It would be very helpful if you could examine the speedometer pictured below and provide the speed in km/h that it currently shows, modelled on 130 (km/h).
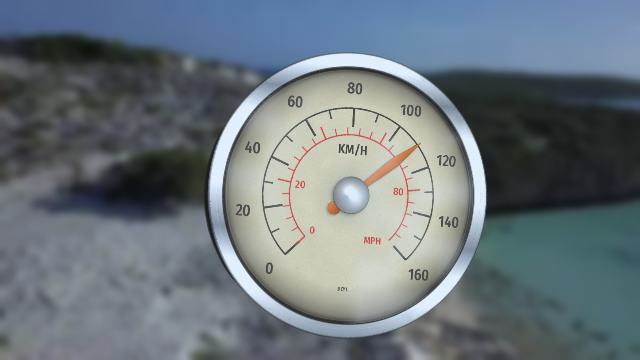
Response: 110 (km/h)
